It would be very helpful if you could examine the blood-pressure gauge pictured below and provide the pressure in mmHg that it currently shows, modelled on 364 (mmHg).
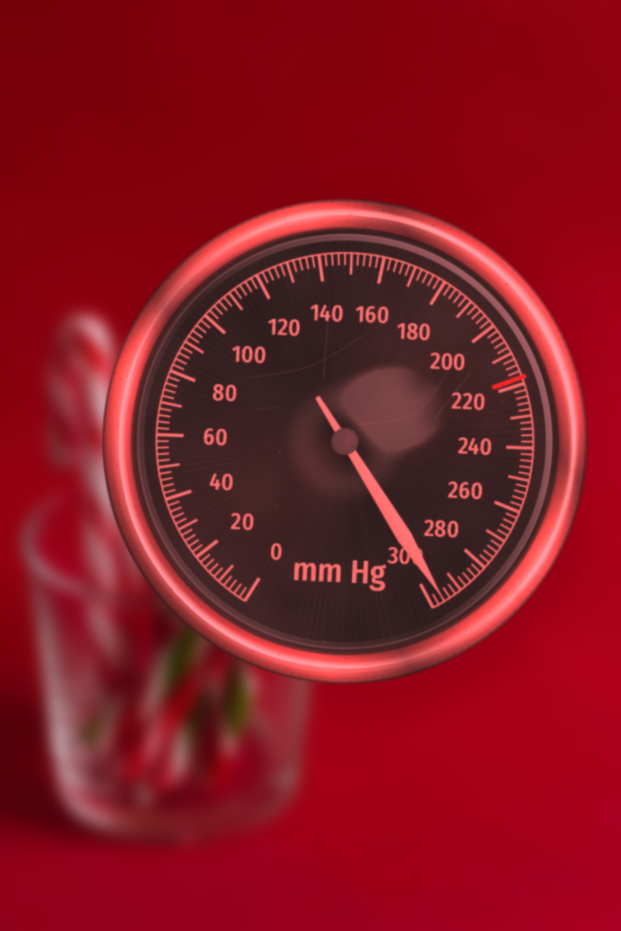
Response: 296 (mmHg)
